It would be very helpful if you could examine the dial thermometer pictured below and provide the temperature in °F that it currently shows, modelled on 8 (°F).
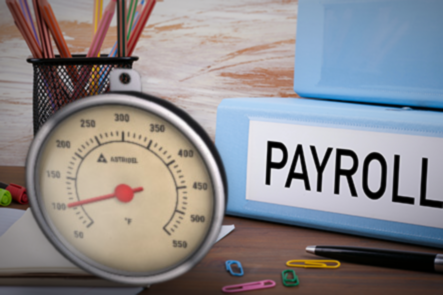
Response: 100 (°F)
